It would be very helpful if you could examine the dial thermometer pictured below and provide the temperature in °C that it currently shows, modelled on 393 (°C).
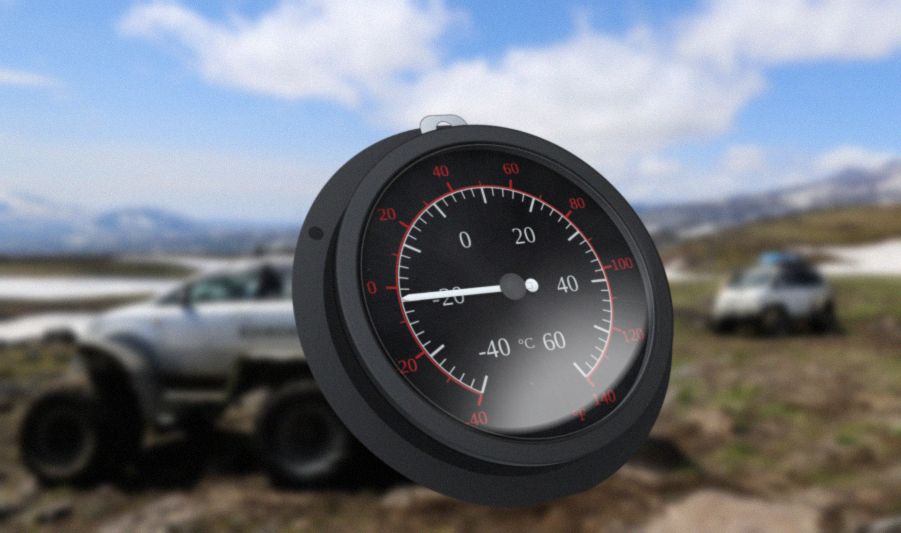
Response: -20 (°C)
